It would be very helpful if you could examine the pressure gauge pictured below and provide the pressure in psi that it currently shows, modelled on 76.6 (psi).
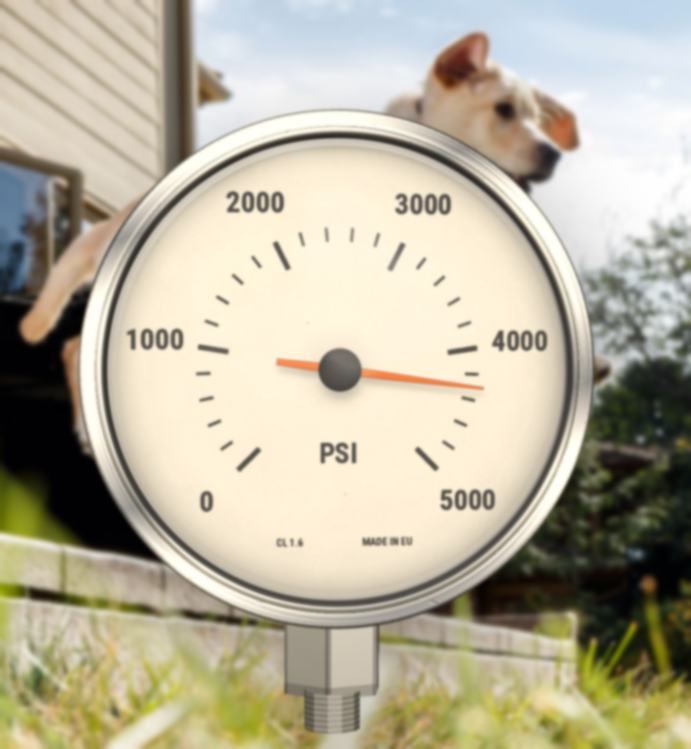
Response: 4300 (psi)
